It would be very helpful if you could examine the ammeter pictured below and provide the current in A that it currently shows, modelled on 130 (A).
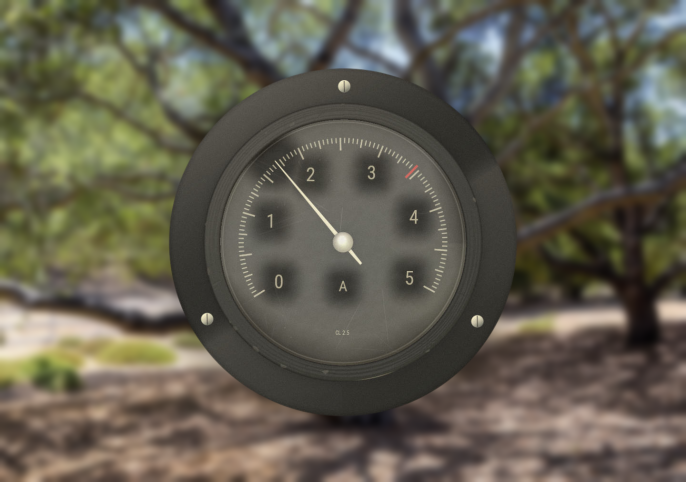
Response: 1.7 (A)
